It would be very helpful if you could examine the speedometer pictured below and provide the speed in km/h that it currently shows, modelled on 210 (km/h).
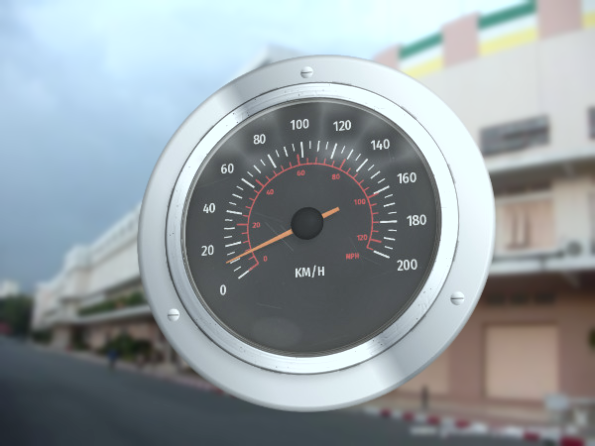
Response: 10 (km/h)
